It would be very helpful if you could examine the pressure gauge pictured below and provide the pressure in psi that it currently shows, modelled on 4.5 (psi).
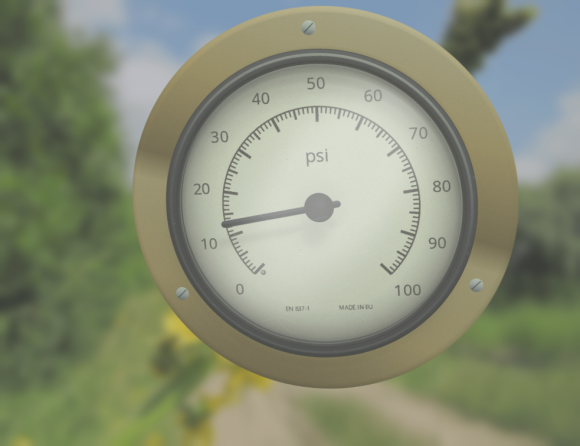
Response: 13 (psi)
